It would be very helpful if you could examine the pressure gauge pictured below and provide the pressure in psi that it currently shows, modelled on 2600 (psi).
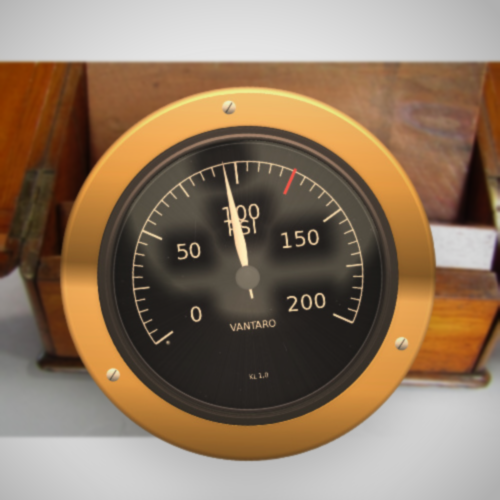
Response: 95 (psi)
